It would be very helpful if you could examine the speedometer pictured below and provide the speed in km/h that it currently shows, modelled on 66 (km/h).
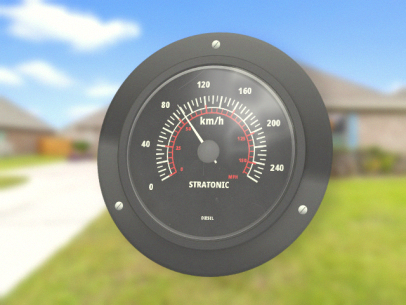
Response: 90 (km/h)
